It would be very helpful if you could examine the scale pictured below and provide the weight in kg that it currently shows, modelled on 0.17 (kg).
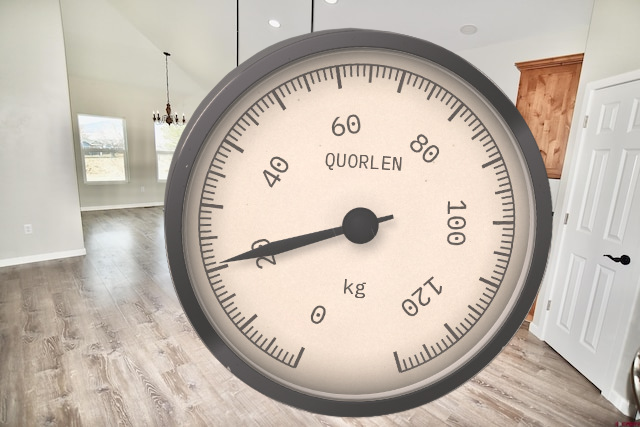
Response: 21 (kg)
